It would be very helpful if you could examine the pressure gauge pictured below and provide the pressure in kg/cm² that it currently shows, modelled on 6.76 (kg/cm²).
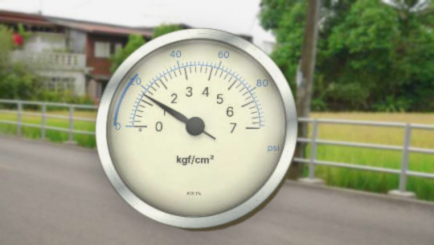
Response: 1.2 (kg/cm²)
